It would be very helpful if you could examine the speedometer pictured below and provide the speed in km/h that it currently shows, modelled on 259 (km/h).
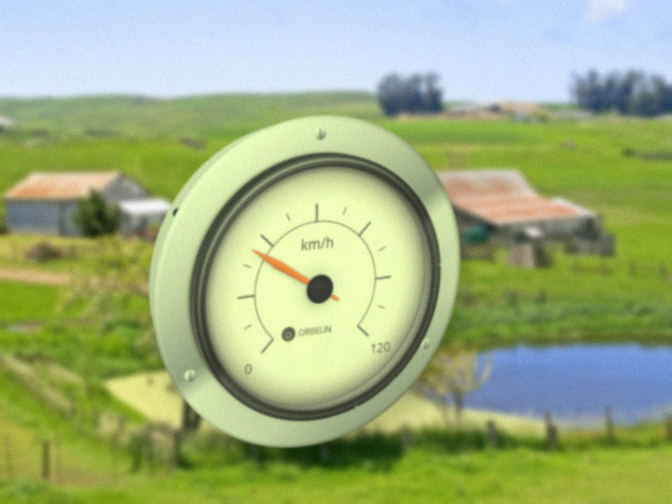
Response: 35 (km/h)
